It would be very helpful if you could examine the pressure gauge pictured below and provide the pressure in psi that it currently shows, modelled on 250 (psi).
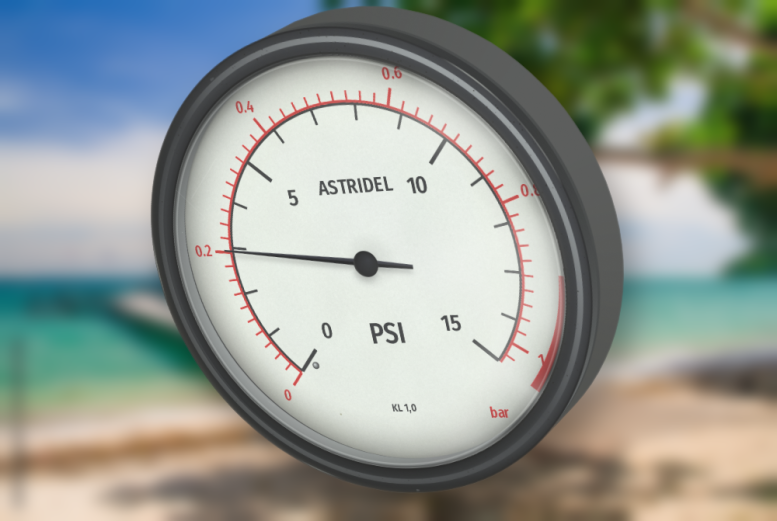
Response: 3 (psi)
